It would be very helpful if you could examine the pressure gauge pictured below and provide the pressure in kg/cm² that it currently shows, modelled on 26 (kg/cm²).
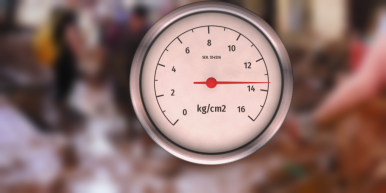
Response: 13.5 (kg/cm²)
